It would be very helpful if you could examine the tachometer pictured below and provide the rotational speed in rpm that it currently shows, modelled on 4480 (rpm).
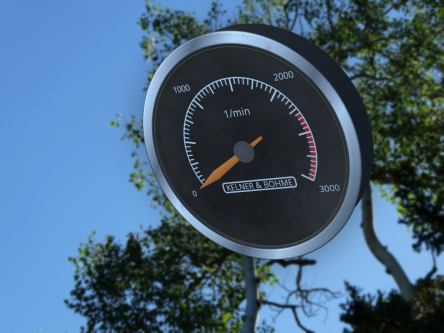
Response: 0 (rpm)
